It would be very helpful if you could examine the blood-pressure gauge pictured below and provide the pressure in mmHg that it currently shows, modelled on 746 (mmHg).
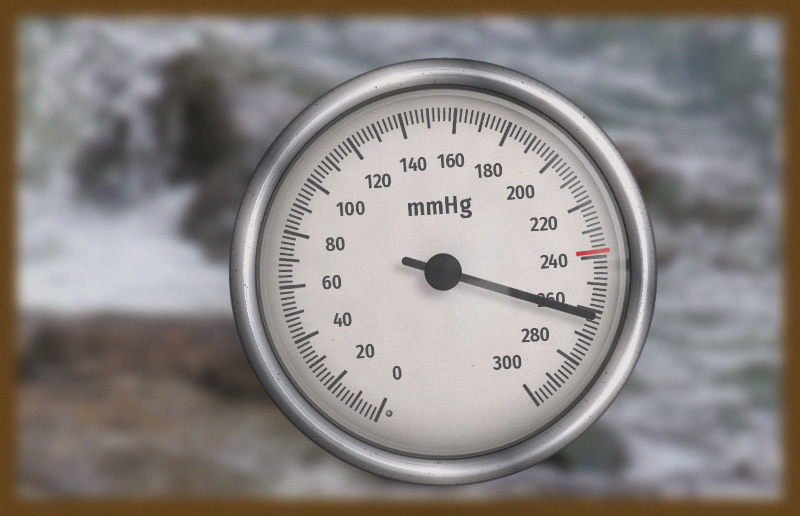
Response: 262 (mmHg)
